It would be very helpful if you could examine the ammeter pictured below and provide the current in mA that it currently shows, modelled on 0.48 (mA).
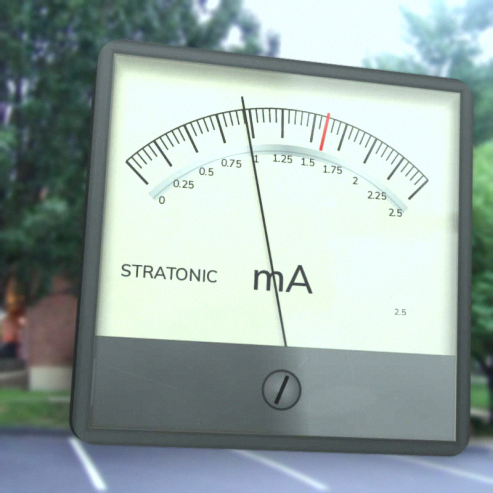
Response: 0.95 (mA)
